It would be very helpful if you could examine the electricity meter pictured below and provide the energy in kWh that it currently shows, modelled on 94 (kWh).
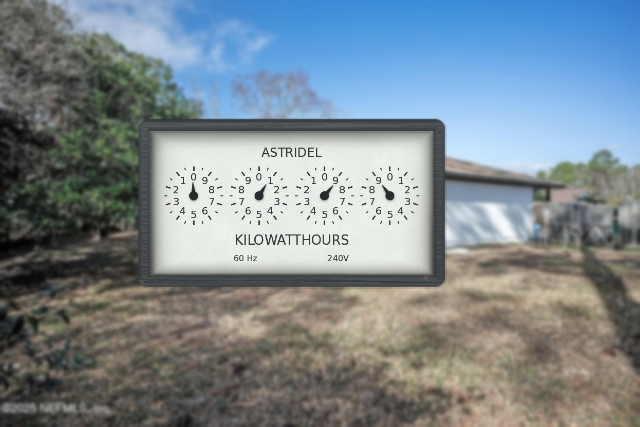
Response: 89 (kWh)
